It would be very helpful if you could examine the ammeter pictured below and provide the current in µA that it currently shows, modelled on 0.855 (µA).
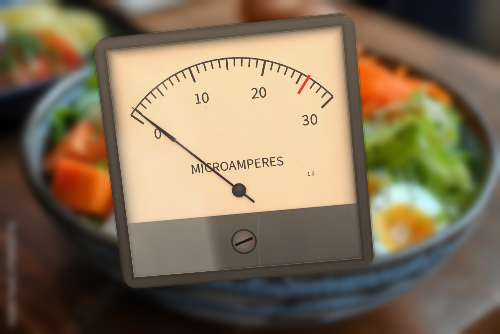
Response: 1 (µA)
